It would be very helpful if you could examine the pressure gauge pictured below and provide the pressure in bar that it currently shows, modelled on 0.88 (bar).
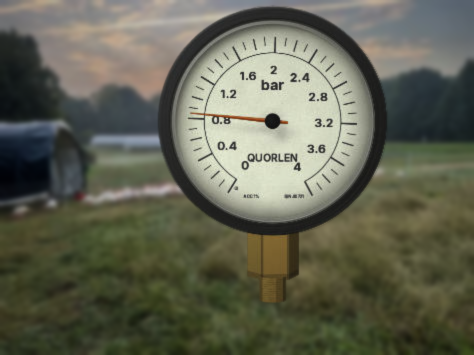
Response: 0.85 (bar)
